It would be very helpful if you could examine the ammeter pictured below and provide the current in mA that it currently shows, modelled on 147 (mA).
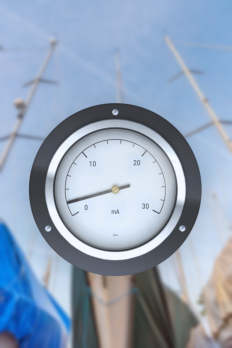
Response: 2 (mA)
